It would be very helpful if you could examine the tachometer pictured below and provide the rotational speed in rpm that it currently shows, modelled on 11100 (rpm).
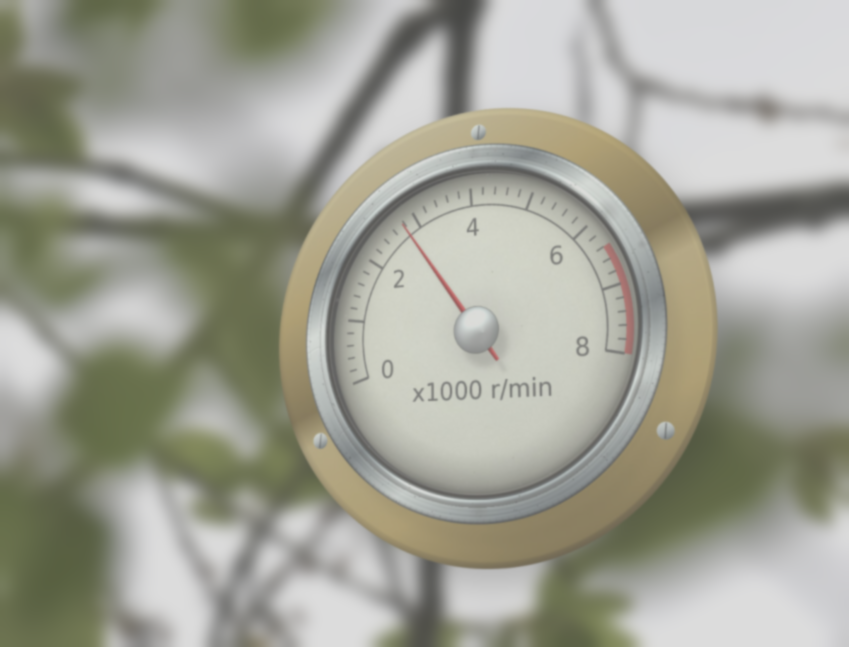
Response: 2800 (rpm)
